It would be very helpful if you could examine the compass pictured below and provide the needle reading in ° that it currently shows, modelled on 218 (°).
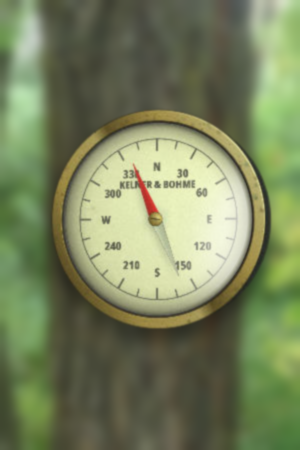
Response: 337.5 (°)
